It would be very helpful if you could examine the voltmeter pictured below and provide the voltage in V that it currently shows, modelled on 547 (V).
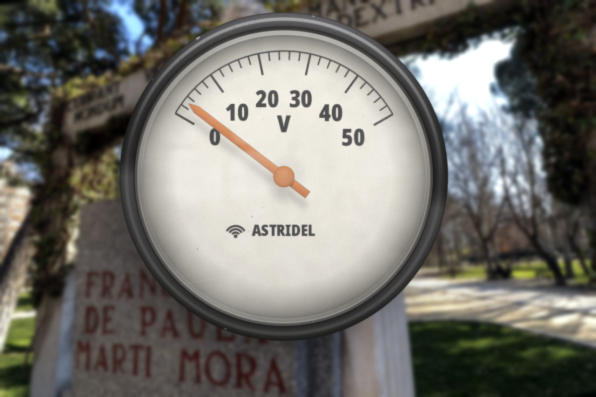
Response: 3 (V)
